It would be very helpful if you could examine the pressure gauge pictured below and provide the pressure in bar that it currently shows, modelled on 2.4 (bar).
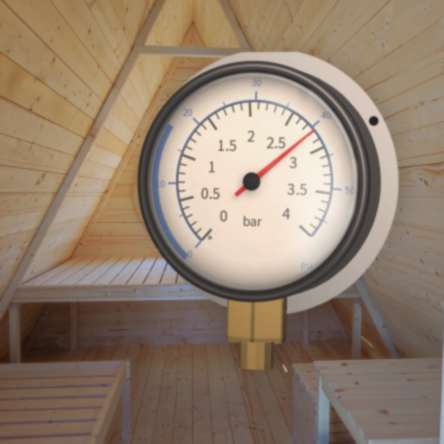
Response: 2.8 (bar)
